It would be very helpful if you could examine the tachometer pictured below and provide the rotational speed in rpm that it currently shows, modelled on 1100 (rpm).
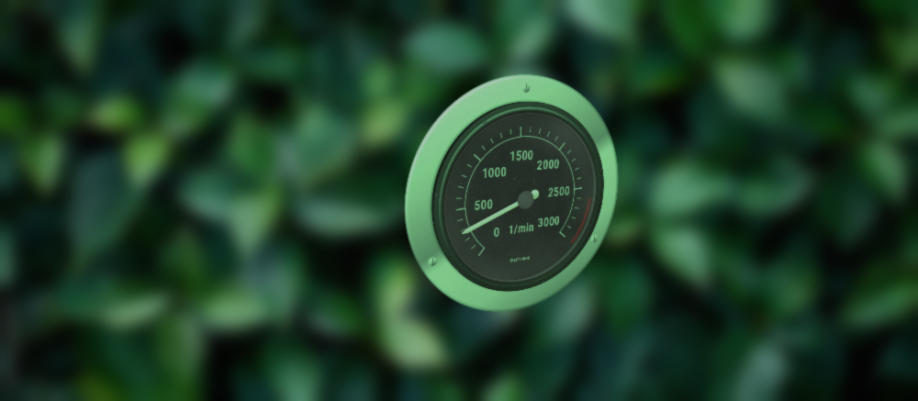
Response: 300 (rpm)
